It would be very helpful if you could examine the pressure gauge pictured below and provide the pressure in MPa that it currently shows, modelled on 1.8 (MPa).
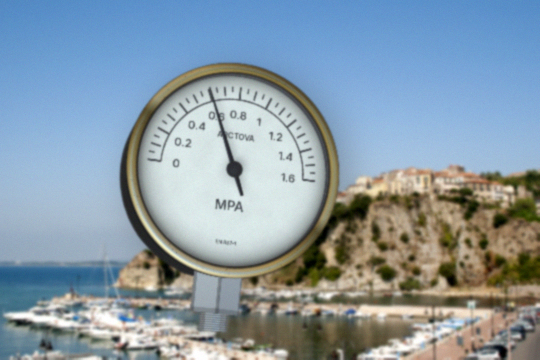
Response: 0.6 (MPa)
